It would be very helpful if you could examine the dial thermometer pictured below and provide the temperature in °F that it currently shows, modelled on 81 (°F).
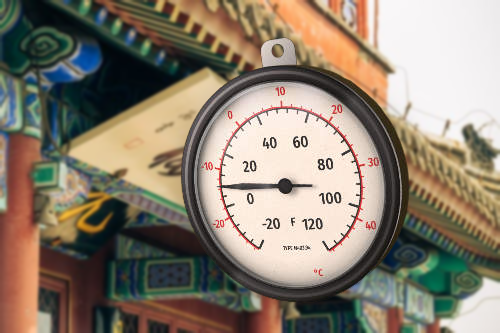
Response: 8 (°F)
